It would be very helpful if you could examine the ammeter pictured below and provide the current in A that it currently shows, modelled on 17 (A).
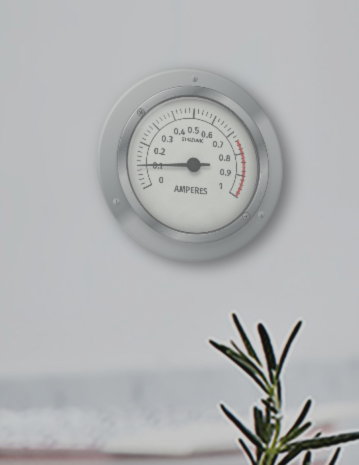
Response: 0.1 (A)
